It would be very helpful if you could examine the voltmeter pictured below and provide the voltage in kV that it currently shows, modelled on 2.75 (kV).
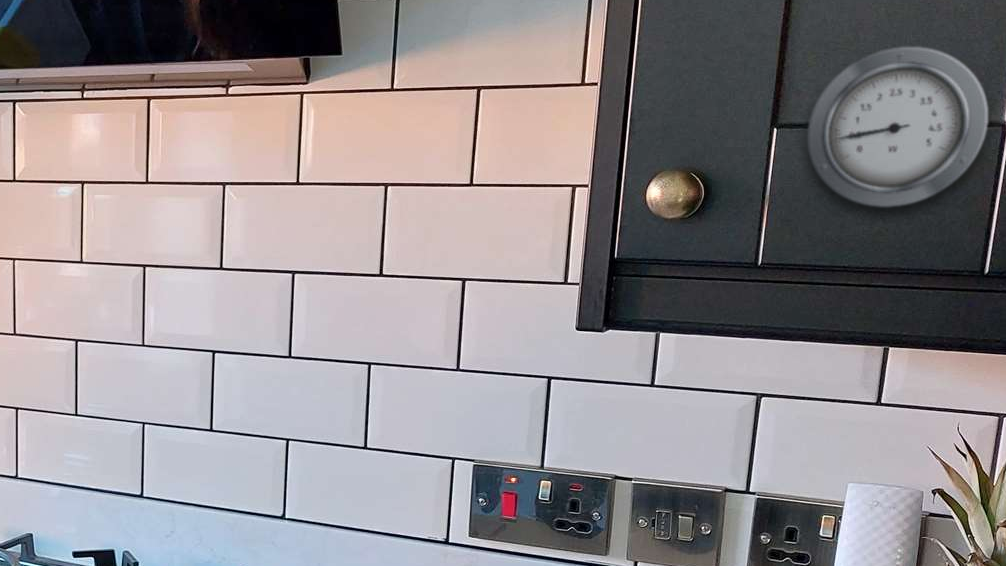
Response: 0.5 (kV)
